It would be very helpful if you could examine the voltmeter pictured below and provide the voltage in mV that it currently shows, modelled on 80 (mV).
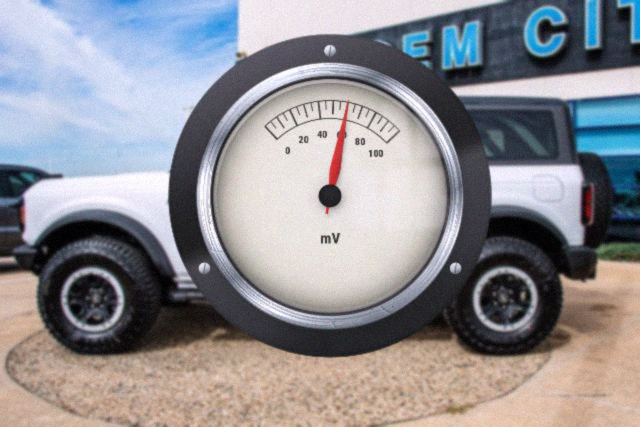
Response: 60 (mV)
